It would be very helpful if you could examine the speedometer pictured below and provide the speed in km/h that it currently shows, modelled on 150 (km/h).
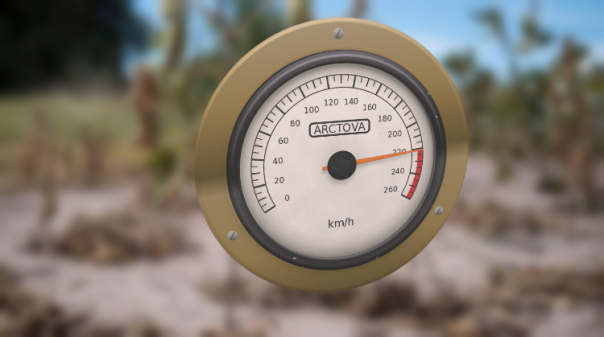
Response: 220 (km/h)
